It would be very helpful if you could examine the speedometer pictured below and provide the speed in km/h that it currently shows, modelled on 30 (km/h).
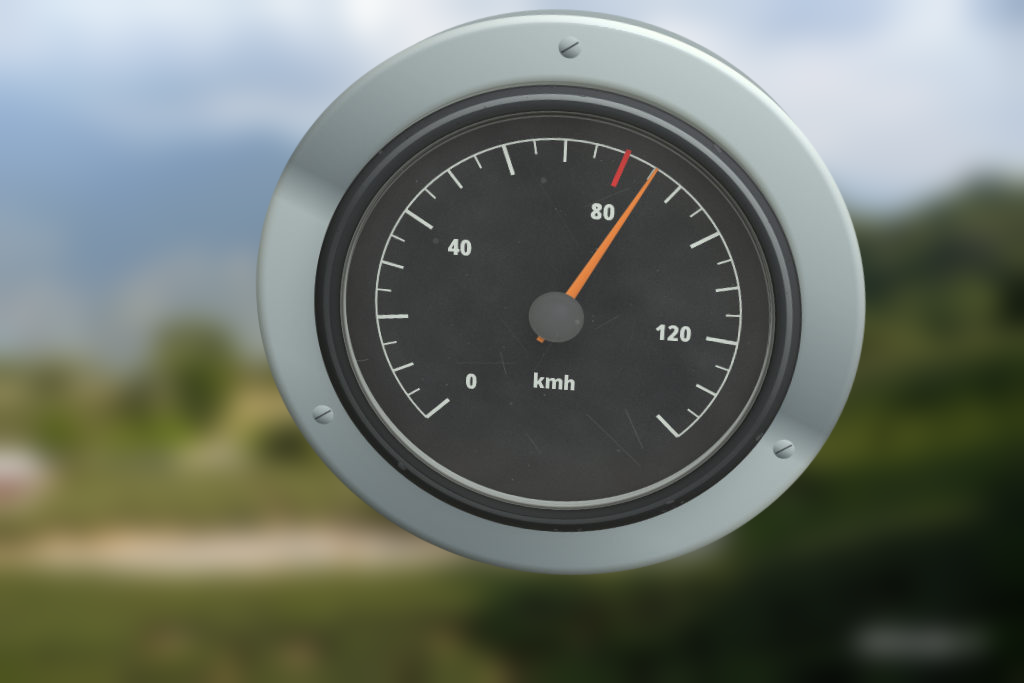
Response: 85 (km/h)
